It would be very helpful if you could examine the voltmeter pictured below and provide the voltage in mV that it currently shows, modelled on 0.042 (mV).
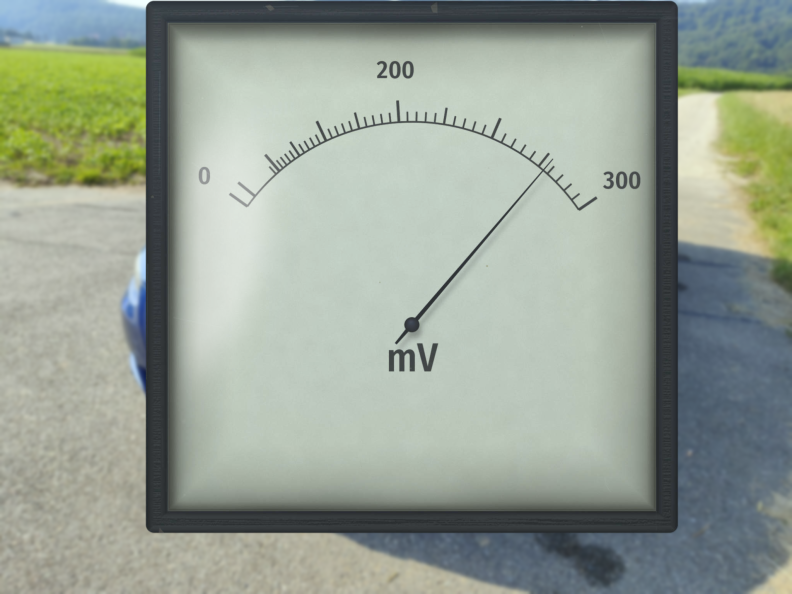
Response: 277.5 (mV)
